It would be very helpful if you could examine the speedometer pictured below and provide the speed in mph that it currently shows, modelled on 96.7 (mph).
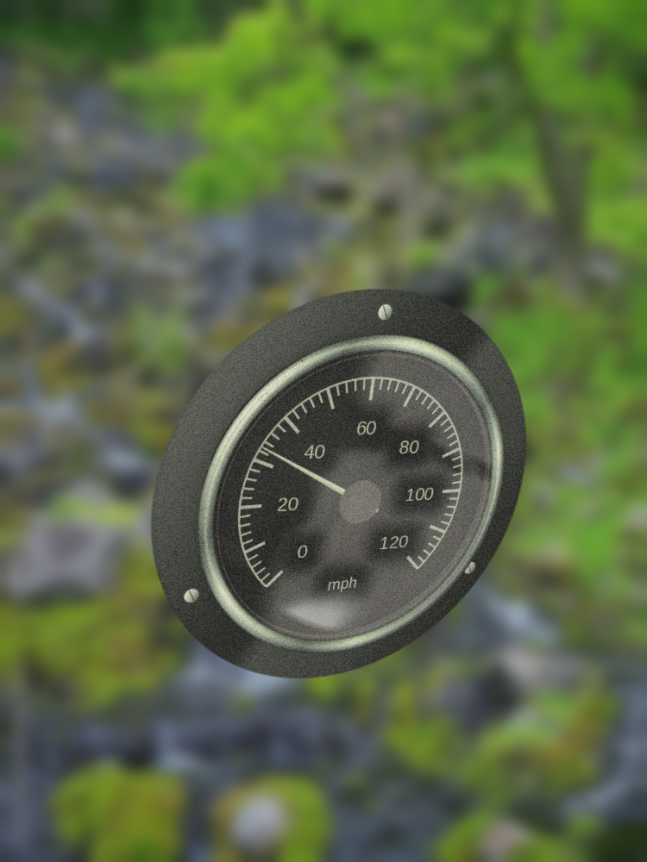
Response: 33 (mph)
